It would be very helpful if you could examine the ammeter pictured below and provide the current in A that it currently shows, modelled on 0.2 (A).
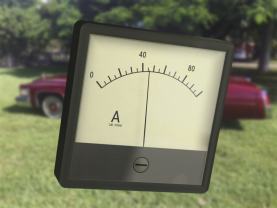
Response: 45 (A)
